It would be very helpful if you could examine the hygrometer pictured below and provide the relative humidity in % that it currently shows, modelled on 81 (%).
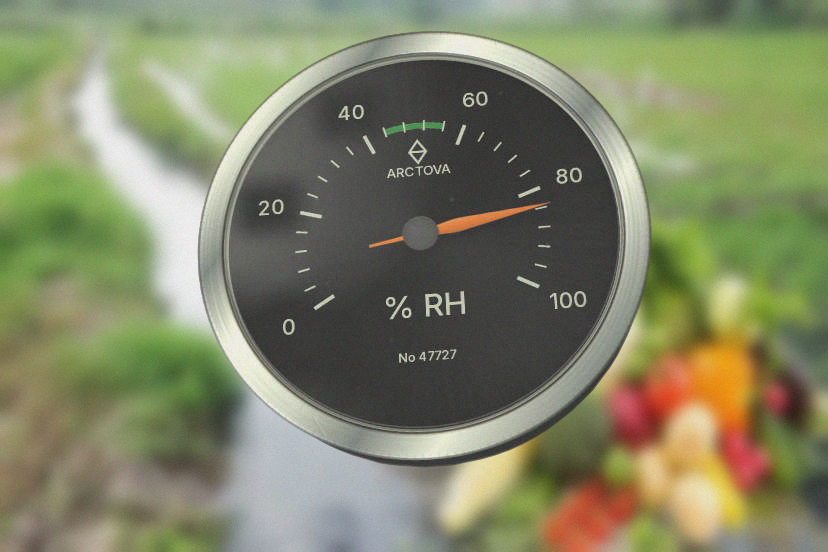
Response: 84 (%)
